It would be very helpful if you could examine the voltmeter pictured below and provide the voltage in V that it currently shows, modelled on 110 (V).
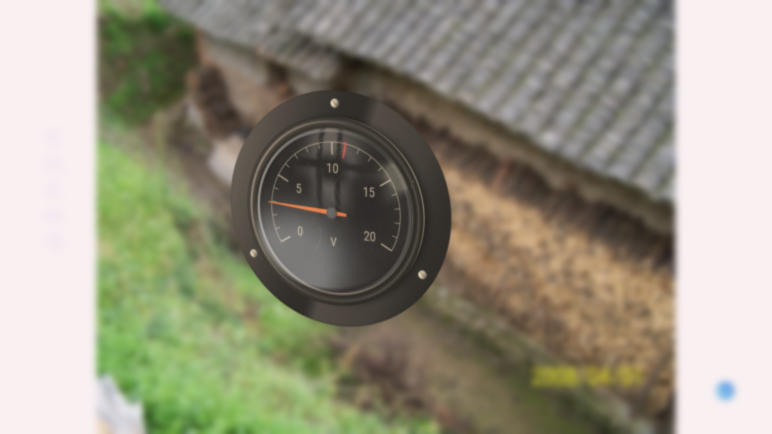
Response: 3 (V)
